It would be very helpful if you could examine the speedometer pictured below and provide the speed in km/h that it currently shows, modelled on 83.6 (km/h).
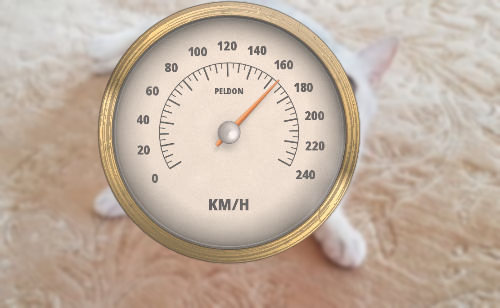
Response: 165 (km/h)
